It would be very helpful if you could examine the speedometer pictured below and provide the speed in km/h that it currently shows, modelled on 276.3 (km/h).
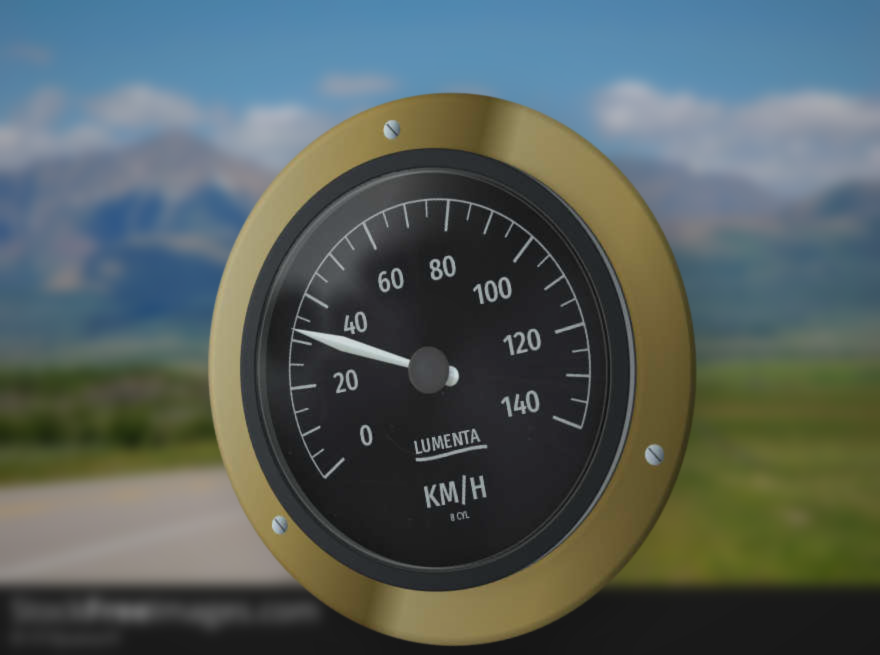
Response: 32.5 (km/h)
